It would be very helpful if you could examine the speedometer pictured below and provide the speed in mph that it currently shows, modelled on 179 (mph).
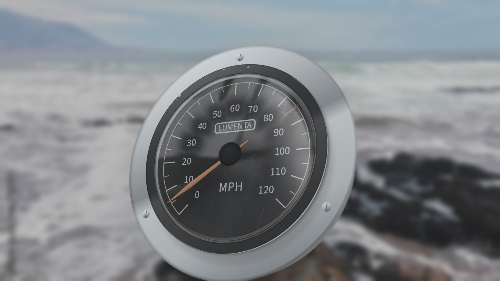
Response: 5 (mph)
